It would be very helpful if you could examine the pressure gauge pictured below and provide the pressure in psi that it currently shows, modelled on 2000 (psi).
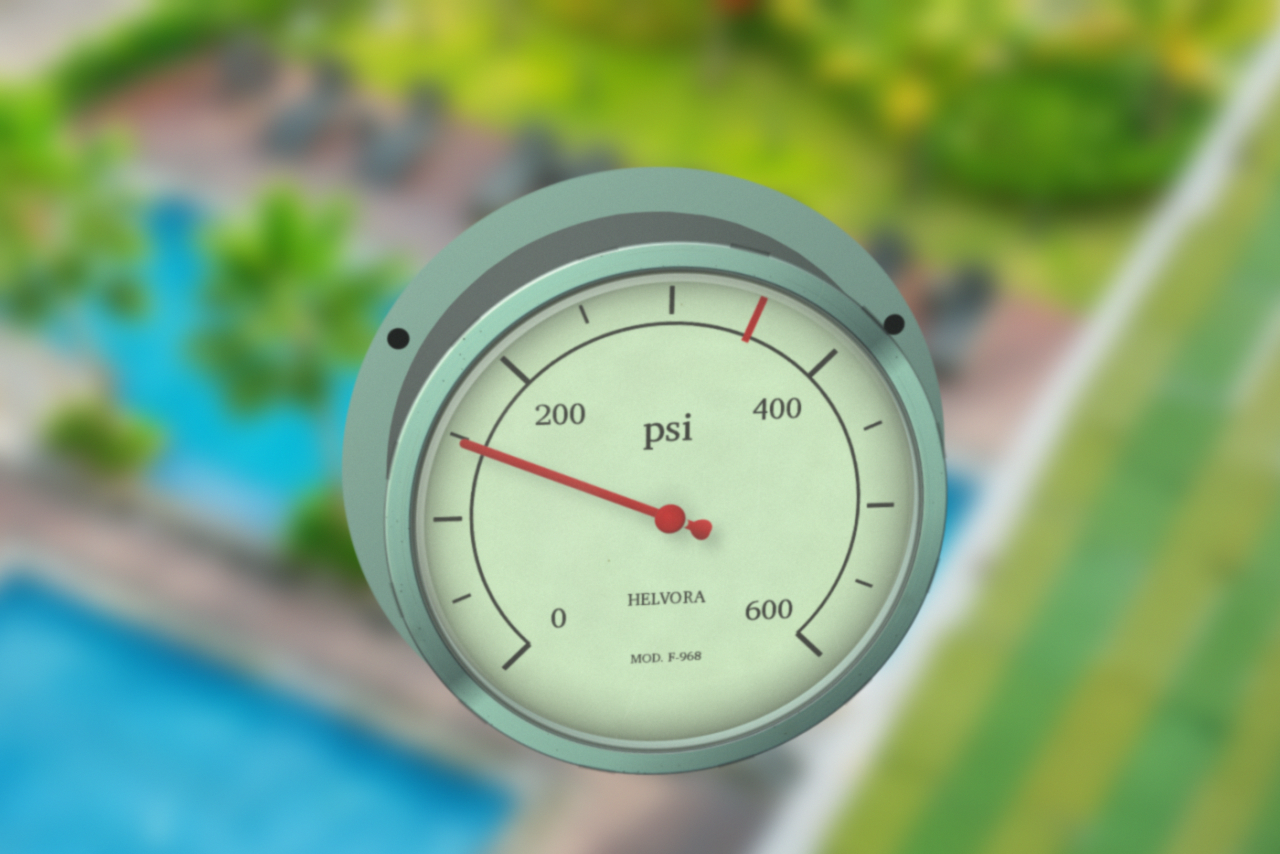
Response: 150 (psi)
